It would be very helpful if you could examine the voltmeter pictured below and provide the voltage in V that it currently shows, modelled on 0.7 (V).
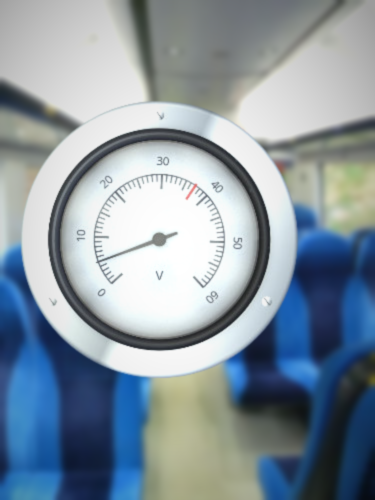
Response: 5 (V)
